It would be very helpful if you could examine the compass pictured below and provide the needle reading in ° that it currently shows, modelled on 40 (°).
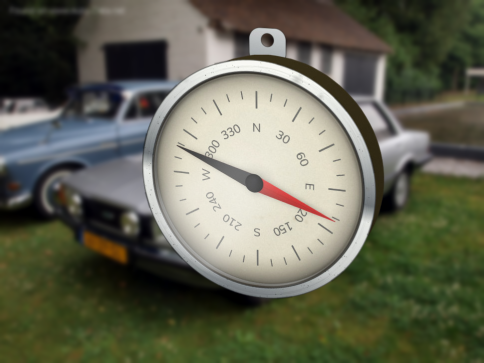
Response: 110 (°)
